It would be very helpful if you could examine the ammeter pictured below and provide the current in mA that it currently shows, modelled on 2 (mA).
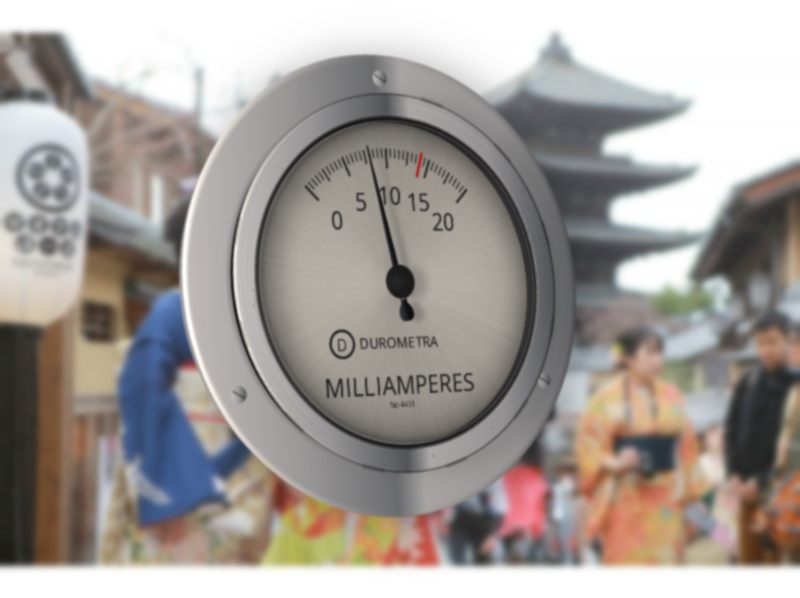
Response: 7.5 (mA)
